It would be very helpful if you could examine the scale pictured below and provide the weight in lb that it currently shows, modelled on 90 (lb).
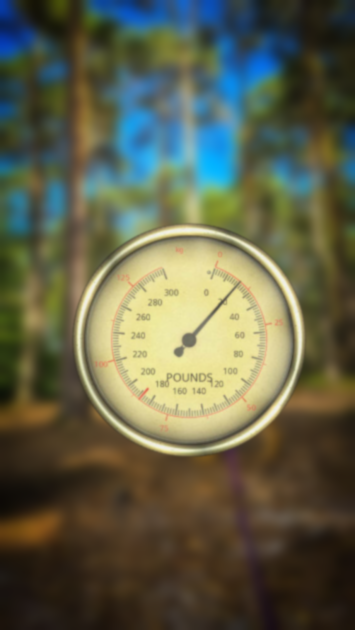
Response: 20 (lb)
